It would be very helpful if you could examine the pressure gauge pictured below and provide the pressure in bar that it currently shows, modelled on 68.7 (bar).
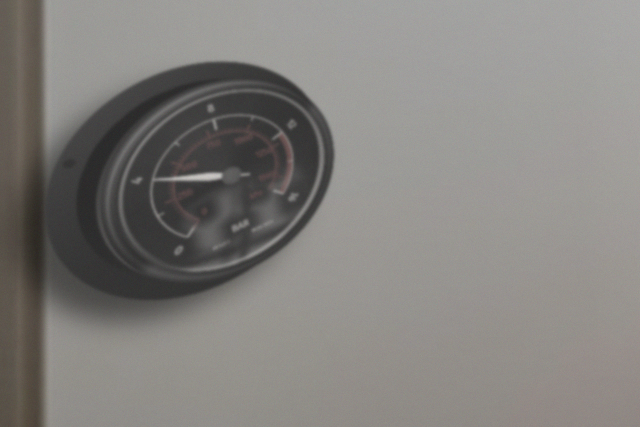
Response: 4 (bar)
